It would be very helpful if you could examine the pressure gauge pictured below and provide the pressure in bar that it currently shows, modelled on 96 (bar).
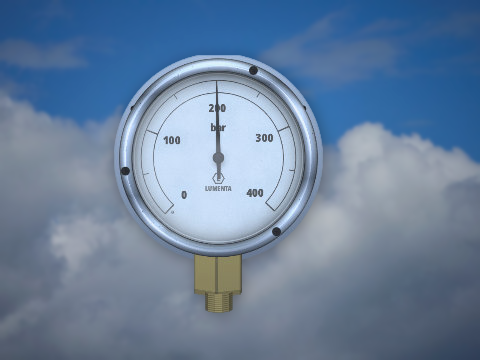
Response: 200 (bar)
